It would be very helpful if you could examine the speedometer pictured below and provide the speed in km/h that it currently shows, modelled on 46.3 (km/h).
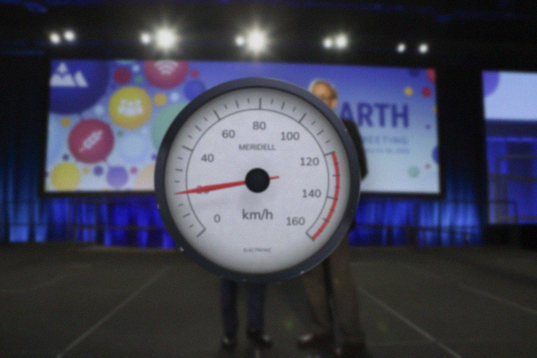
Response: 20 (km/h)
